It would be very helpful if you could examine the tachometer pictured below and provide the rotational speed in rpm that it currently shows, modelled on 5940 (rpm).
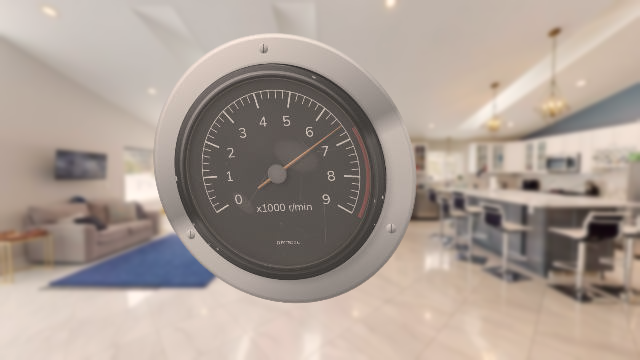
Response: 6600 (rpm)
